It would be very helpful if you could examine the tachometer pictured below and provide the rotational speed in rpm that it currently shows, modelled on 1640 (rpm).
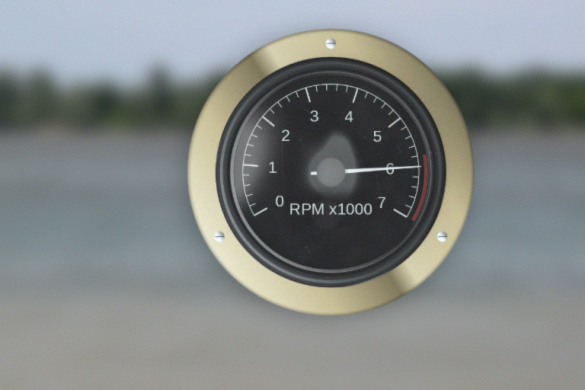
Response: 6000 (rpm)
